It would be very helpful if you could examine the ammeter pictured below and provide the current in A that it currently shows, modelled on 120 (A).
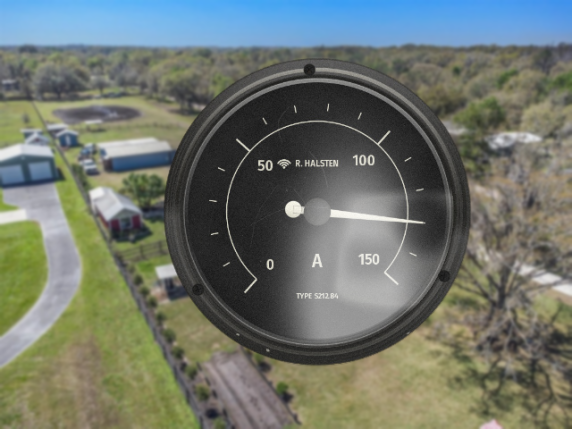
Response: 130 (A)
